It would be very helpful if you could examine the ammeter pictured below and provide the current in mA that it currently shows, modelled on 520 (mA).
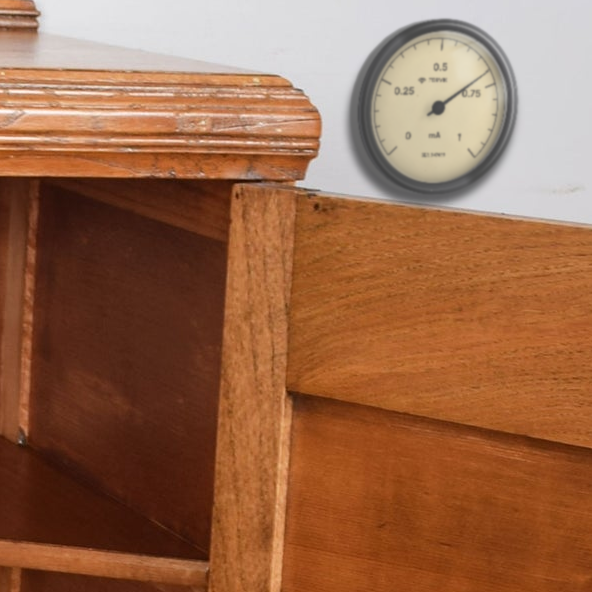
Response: 0.7 (mA)
